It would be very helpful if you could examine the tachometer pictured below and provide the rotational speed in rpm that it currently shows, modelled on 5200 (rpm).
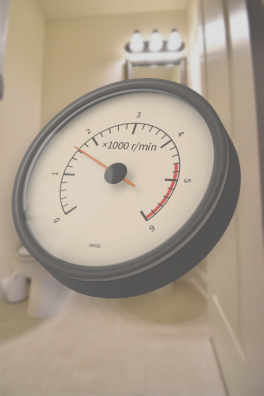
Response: 1600 (rpm)
